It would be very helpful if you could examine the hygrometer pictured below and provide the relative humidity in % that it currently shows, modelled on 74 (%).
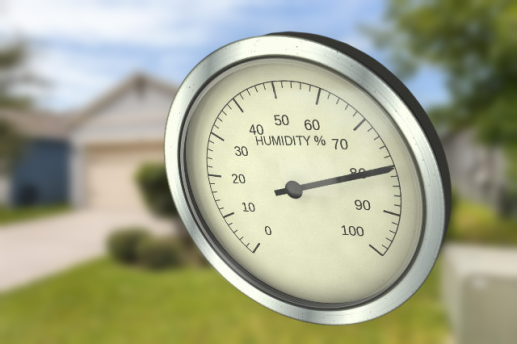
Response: 80 (%)
